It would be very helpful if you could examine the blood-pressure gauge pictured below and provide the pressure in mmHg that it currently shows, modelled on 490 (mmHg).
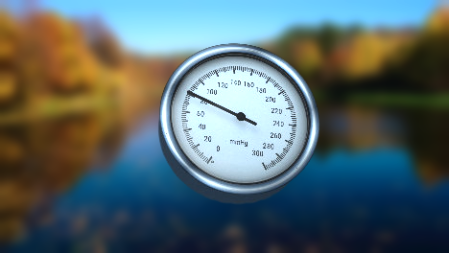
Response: 80 (mmHg)
